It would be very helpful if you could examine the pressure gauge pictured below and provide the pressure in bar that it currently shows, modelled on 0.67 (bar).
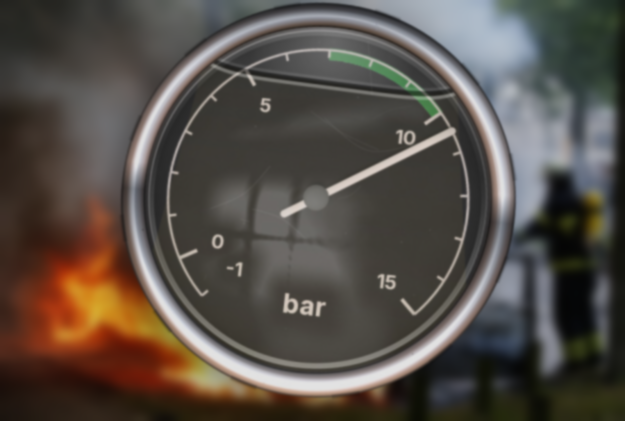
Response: 10.5 (bar)
